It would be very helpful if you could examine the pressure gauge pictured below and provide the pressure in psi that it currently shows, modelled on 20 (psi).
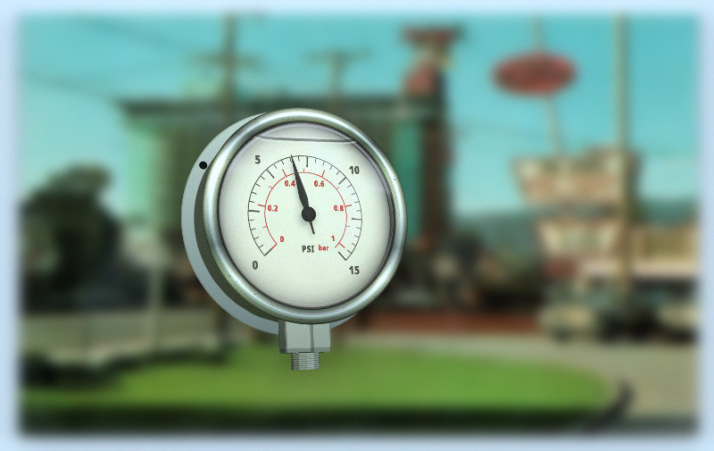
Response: 6.5 (psi)
